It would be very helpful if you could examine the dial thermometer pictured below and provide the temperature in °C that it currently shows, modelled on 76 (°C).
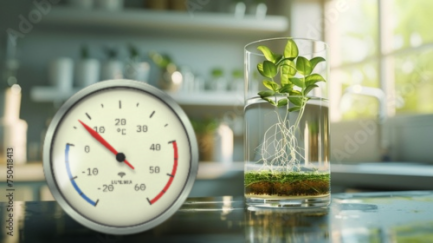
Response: 7.5 (°C)
